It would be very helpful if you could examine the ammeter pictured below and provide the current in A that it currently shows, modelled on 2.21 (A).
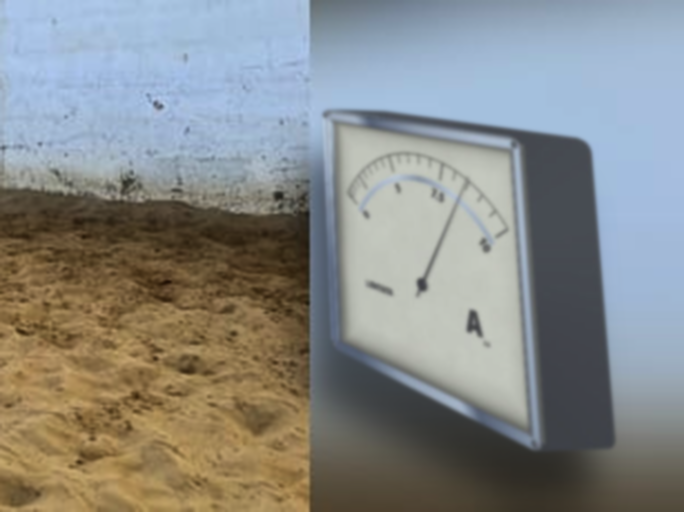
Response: 8.5 (A)
